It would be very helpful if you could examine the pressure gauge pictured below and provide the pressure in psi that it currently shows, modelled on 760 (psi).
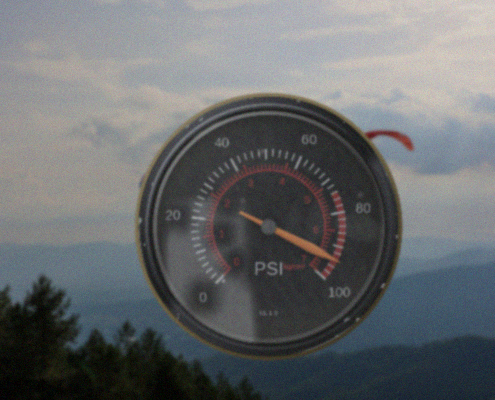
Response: 94 (psi)
